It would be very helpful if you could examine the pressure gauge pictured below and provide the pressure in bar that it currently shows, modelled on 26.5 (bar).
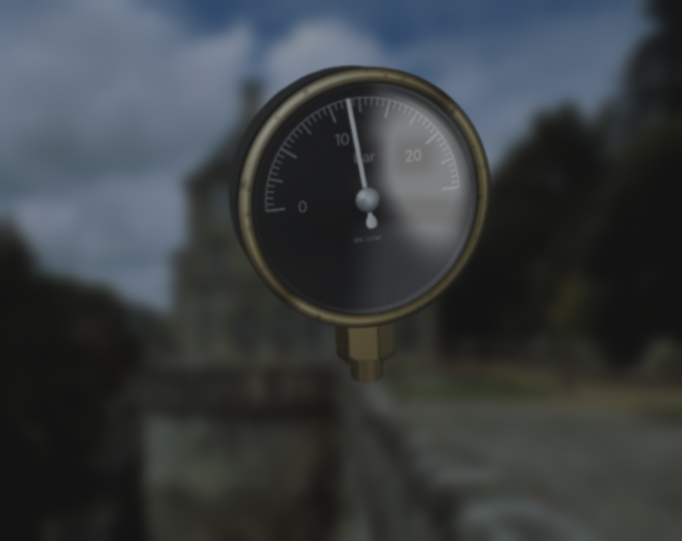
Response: 11.5 (bar)
